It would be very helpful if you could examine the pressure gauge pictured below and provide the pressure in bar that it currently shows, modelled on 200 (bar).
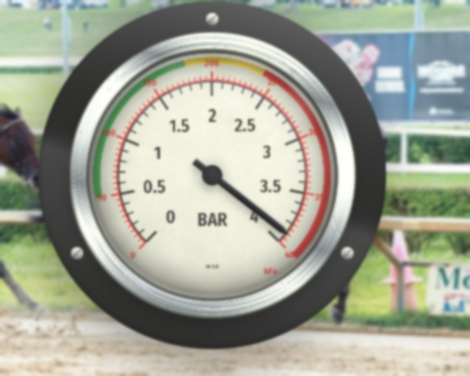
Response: 3.9 (bar)
